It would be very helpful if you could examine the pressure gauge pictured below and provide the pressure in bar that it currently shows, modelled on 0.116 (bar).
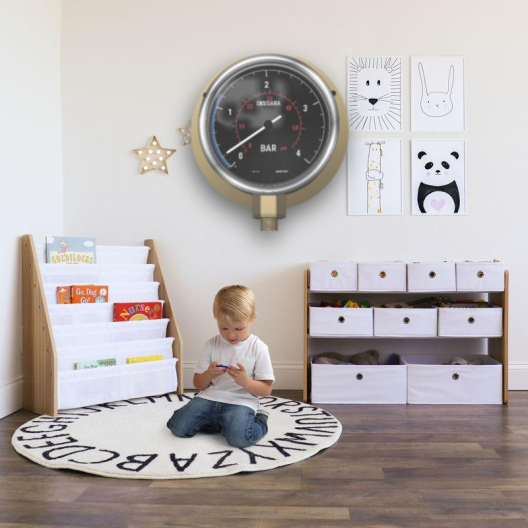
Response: 0.2 (bar)
